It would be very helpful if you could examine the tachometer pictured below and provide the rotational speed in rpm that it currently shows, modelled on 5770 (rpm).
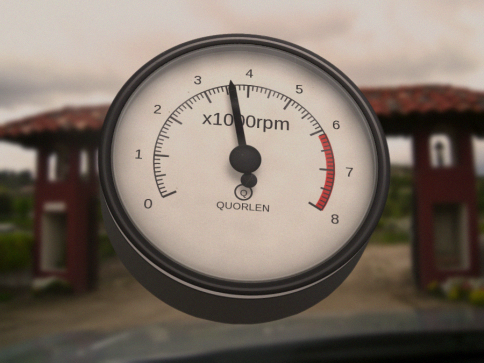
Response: 3600 (rpm)
